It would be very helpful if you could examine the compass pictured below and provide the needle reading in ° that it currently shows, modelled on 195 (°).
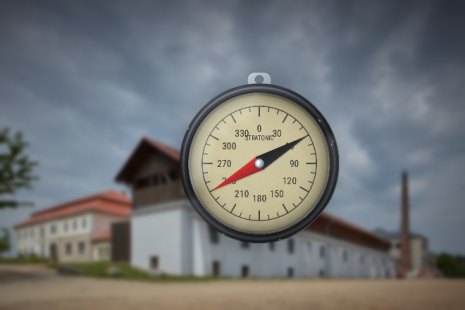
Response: 240 (°)
